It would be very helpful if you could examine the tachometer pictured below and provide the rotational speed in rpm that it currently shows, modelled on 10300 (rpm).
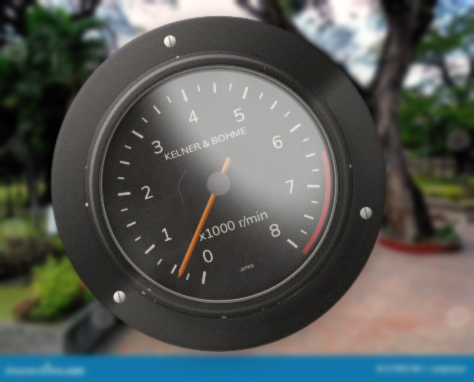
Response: 375 (rpm)
